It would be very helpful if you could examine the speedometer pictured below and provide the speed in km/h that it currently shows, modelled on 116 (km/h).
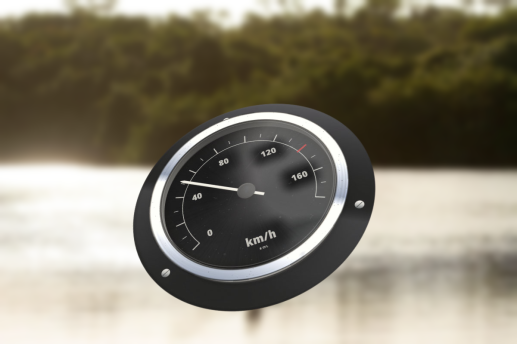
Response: 50 (km/h)
